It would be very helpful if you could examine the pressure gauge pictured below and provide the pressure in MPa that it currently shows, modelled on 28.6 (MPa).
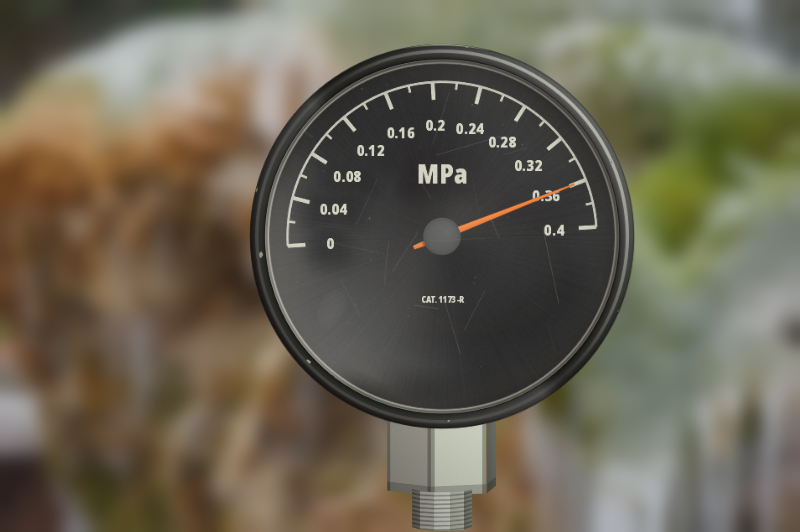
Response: 0.36 (MPa)
